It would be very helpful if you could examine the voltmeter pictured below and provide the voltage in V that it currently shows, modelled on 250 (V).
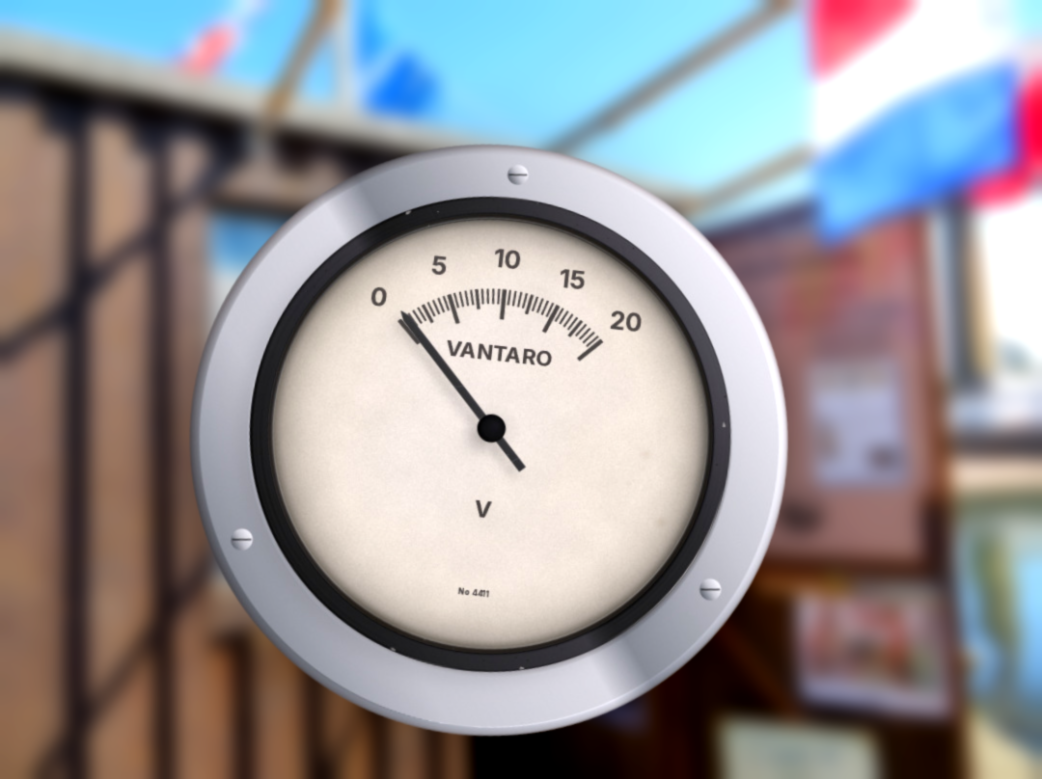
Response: 0.5 (V)
